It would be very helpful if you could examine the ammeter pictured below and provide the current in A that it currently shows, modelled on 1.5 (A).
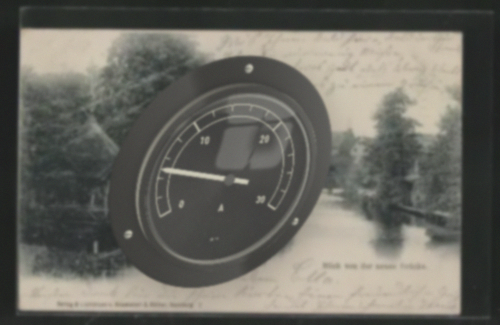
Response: 5 (A)
